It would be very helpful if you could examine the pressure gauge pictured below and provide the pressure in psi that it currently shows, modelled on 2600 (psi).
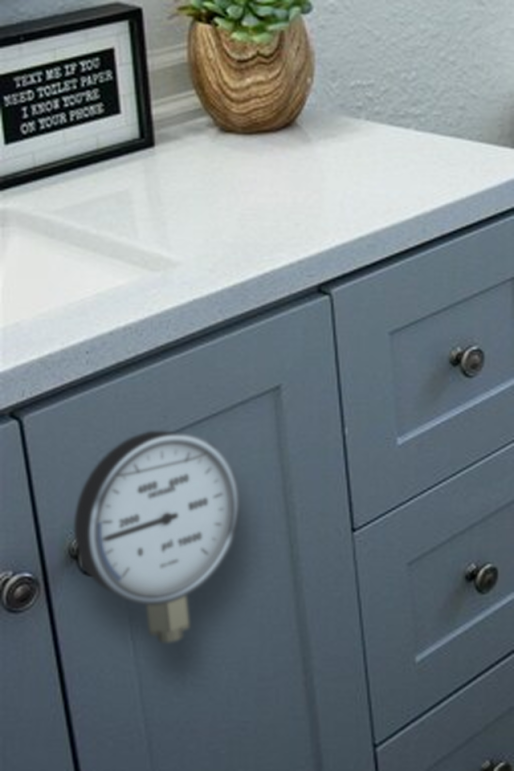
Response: 1500 (psi)
